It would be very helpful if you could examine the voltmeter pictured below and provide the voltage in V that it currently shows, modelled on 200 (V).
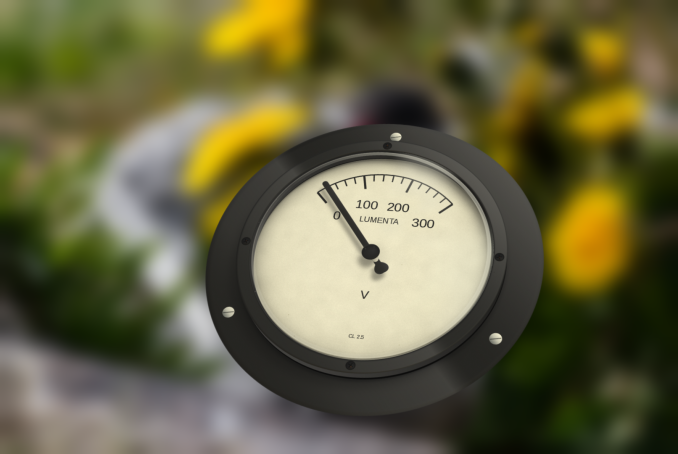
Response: 20 (V)
